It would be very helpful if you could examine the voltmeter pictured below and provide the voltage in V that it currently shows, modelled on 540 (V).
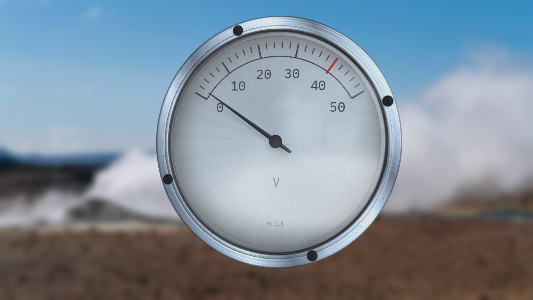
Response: 2 (V)
